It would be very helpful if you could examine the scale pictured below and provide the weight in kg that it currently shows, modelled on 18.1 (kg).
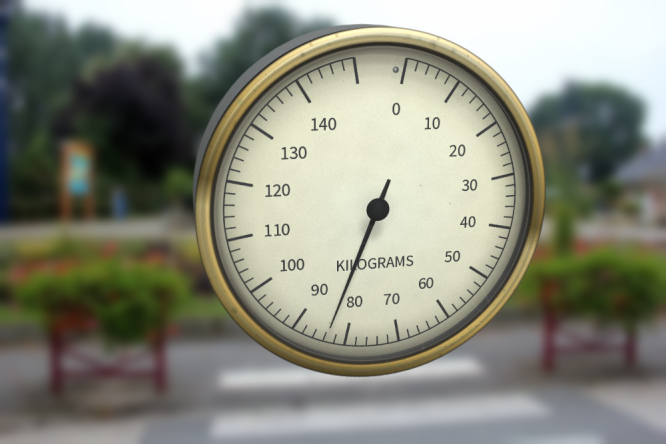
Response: 84 (kg)
